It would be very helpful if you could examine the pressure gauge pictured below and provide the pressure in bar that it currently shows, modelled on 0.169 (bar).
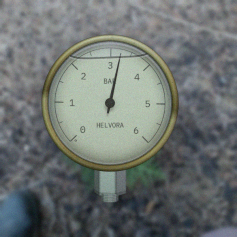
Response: 3.25 (bar)
